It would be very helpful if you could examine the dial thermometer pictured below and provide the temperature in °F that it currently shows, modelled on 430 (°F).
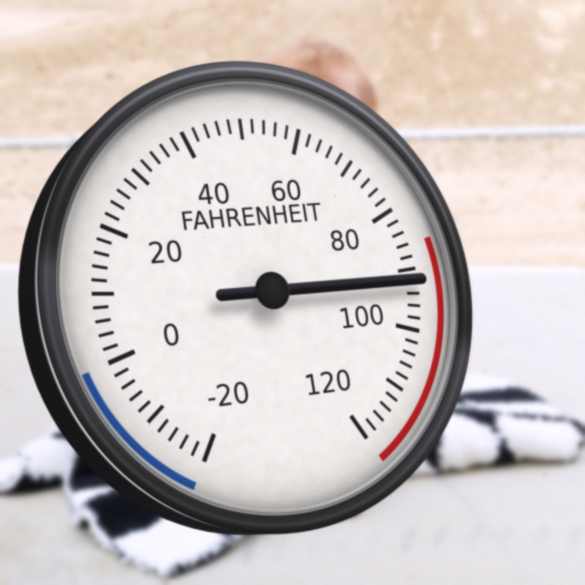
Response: 92 (°F)
